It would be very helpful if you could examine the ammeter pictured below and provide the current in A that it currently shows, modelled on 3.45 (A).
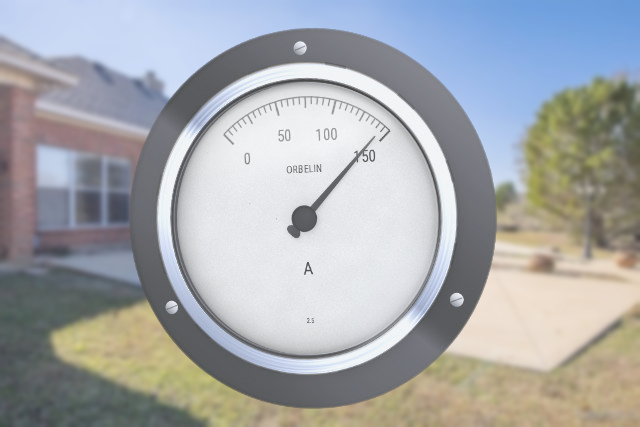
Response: 145 (A)
